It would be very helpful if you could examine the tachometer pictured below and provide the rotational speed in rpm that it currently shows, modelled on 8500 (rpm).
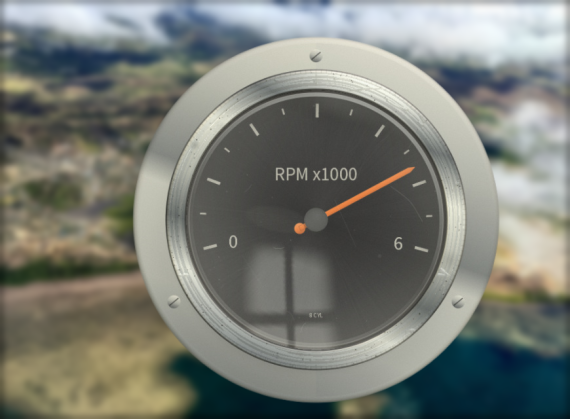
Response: 4750 (rpm)
